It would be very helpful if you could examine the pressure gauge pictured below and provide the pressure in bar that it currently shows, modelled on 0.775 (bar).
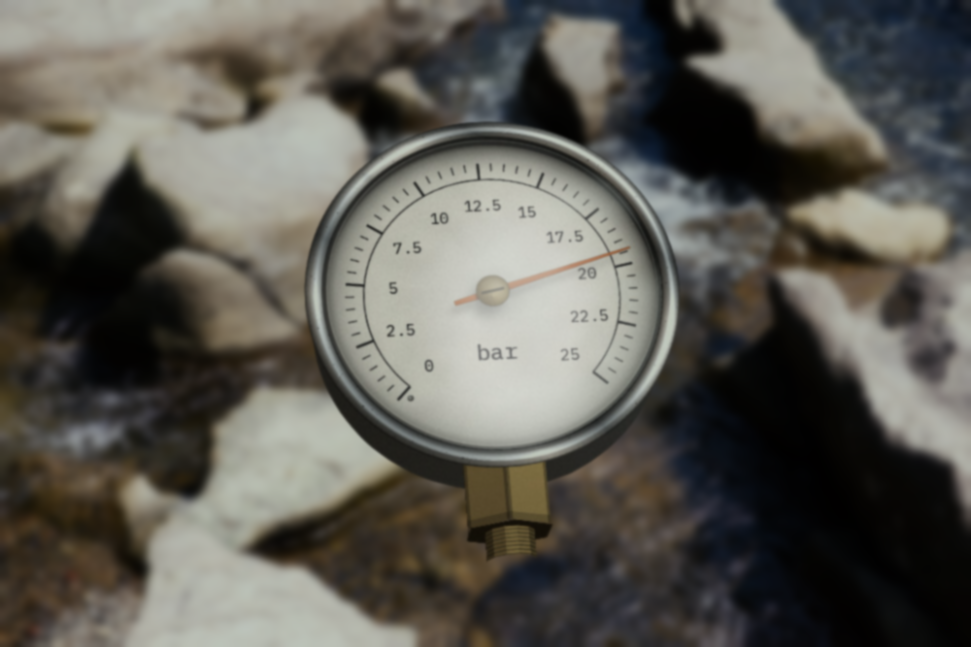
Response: 19.5 (bar)
